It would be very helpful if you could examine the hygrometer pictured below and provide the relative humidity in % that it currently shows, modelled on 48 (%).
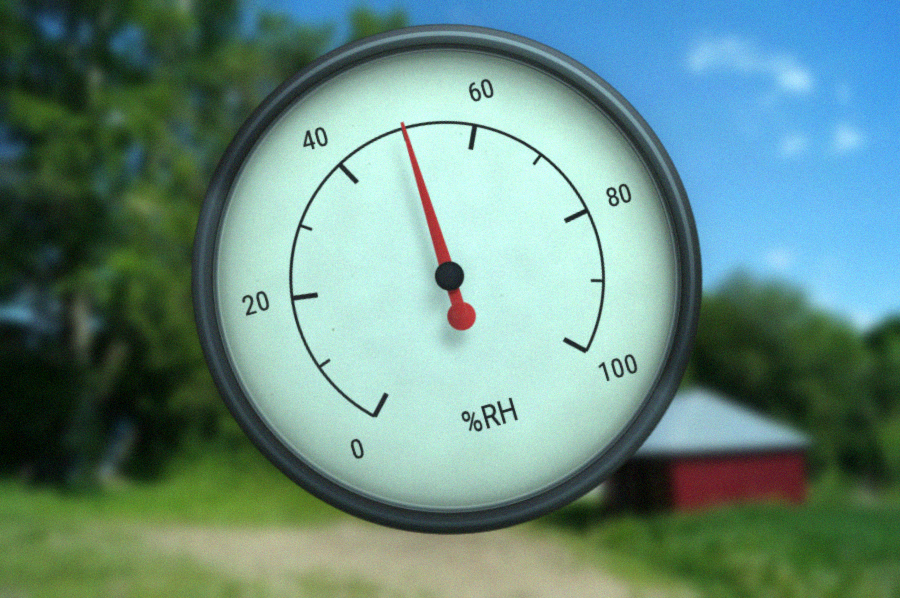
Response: 50 (%)
